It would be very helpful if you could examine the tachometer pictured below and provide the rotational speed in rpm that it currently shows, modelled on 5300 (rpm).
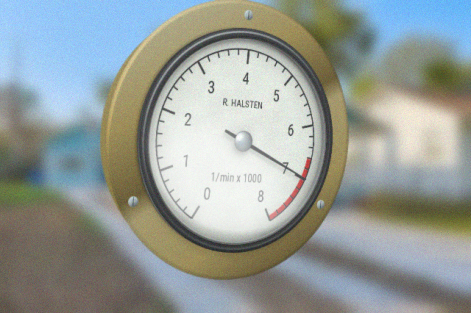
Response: 7000 (rpm)
